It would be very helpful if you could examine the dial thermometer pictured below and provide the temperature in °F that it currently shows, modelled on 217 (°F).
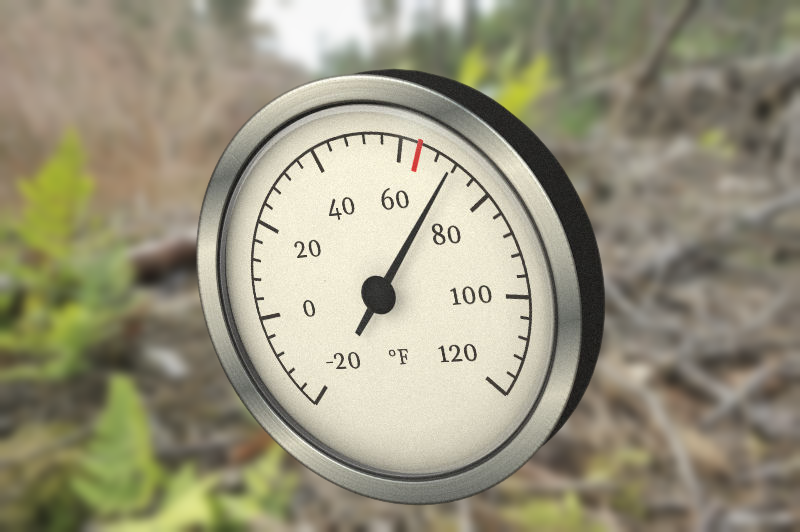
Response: 72 (°F)
